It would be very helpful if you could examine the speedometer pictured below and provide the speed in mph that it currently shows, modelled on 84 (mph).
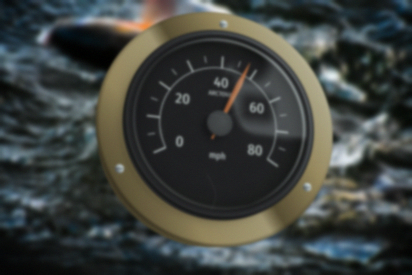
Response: 47.5 (mph)
